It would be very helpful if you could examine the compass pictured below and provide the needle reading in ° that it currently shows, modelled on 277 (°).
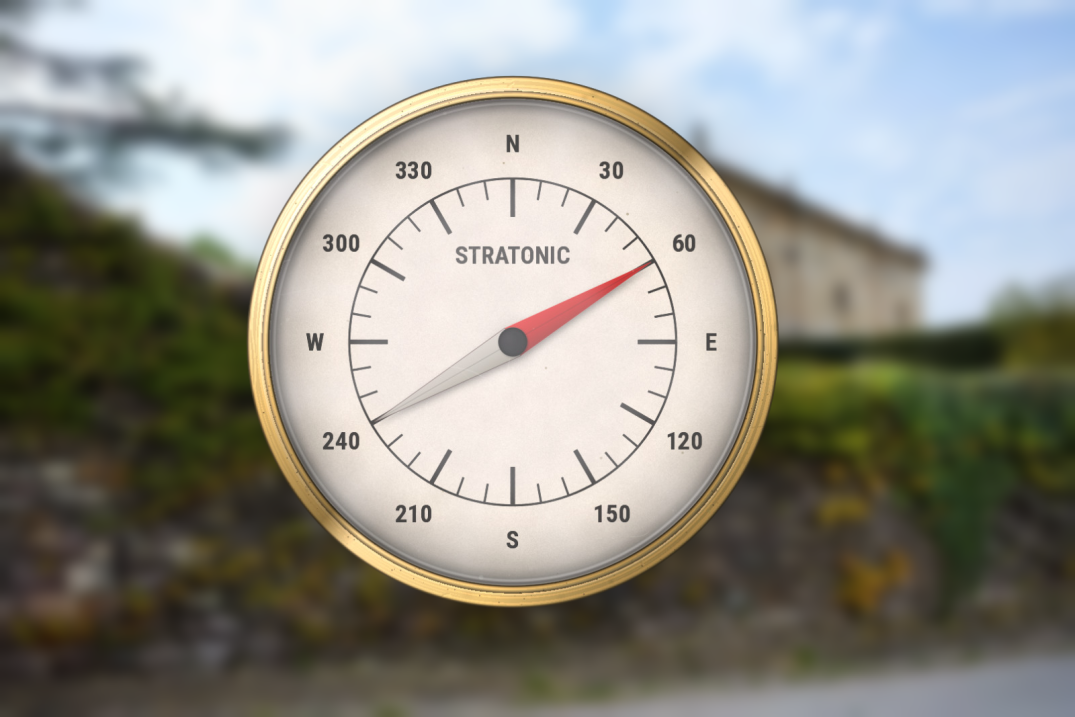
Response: 60 (°)
